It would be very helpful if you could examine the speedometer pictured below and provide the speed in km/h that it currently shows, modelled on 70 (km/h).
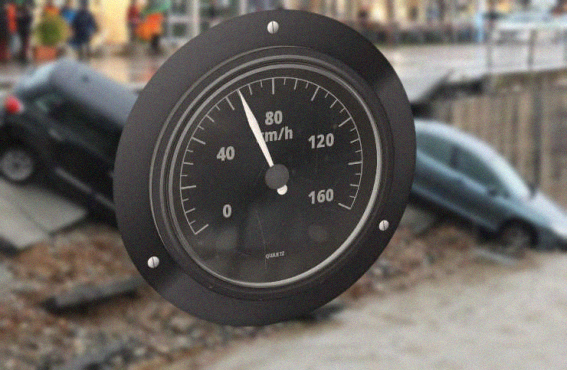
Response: 65 (km/h)
